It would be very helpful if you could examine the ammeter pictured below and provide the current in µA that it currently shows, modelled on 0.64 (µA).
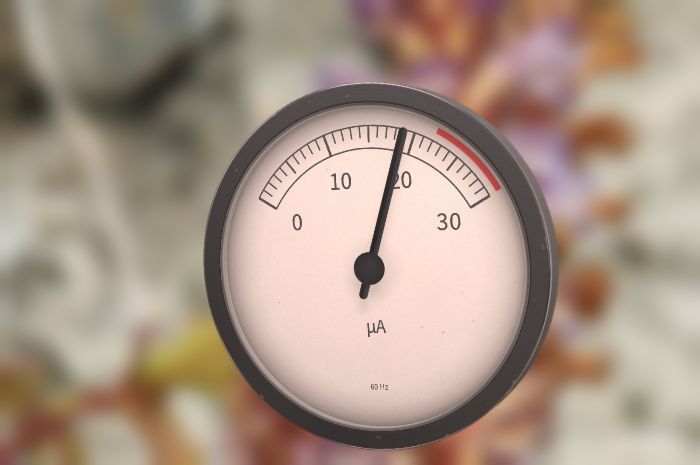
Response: 19 (µA)
